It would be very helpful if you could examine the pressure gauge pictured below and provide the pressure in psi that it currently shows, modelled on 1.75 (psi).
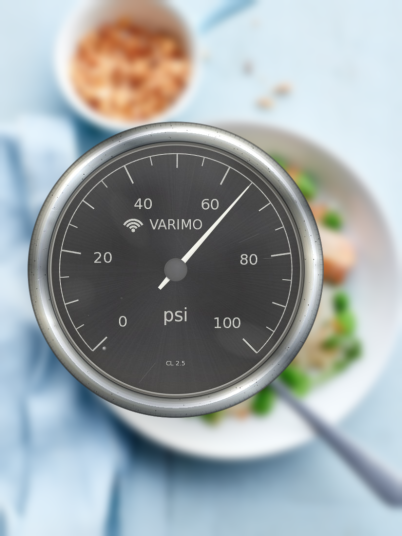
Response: 65 (psi)
